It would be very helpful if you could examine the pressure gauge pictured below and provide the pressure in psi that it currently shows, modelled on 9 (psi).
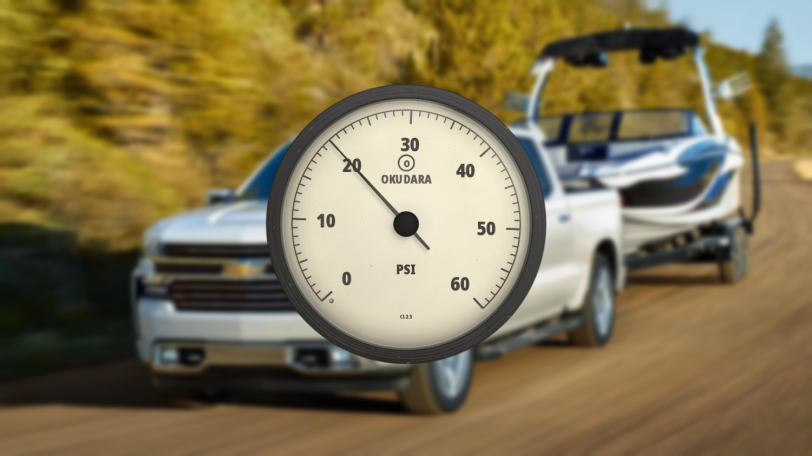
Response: 20 (psi)
